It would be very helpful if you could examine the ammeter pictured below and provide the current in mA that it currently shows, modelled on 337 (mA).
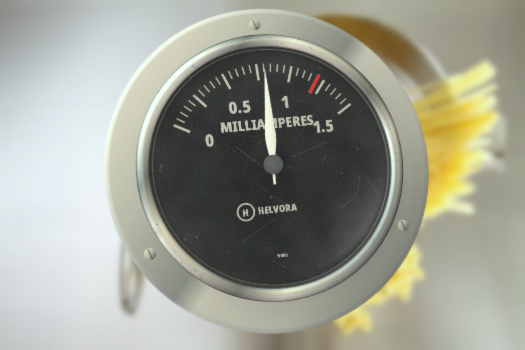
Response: 0.8 (mA)
